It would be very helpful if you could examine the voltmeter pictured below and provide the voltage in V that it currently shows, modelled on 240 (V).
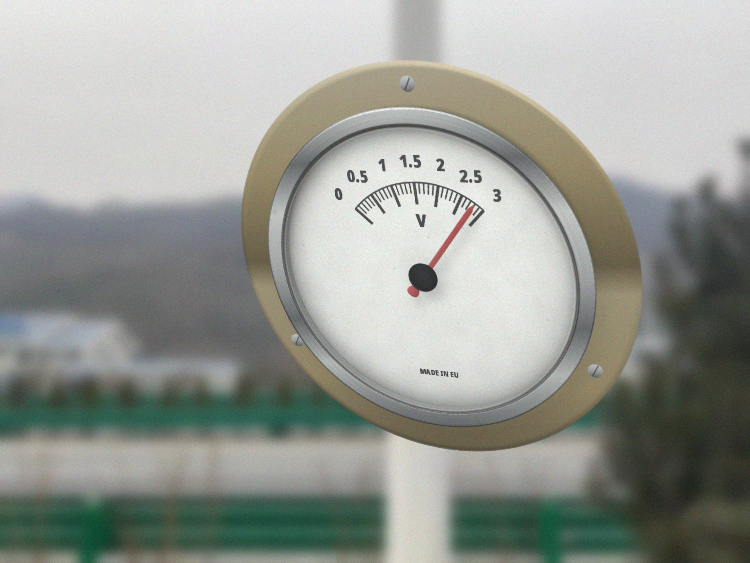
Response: 2.8 (V)
